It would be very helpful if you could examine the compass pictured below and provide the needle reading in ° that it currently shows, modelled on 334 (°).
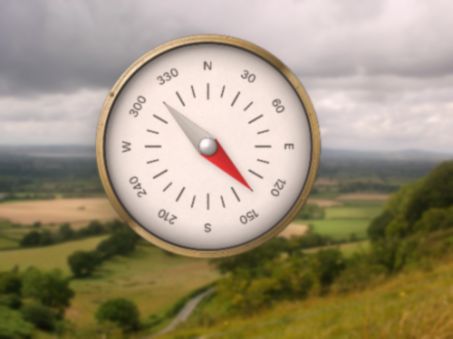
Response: 135 (°)
